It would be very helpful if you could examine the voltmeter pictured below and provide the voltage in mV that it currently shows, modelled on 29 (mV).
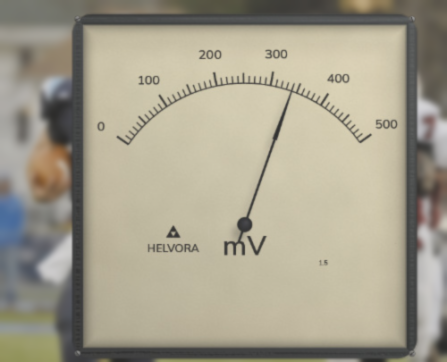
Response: 340 (mV)
